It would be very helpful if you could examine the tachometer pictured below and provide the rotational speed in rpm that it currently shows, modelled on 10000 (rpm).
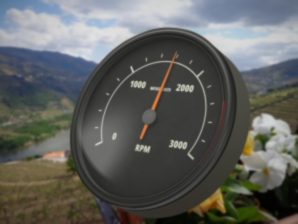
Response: 1600 (rpm)
